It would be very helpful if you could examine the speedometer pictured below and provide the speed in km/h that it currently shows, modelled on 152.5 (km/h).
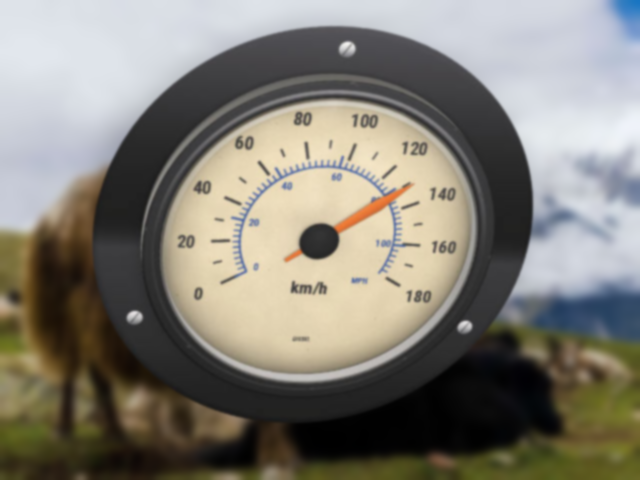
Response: 130 (km/h)
